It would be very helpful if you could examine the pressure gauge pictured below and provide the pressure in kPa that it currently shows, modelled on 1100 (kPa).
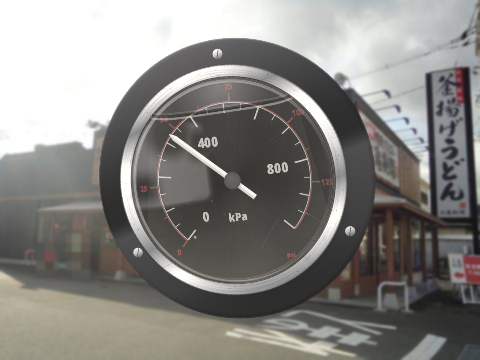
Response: 325 (kPa)
